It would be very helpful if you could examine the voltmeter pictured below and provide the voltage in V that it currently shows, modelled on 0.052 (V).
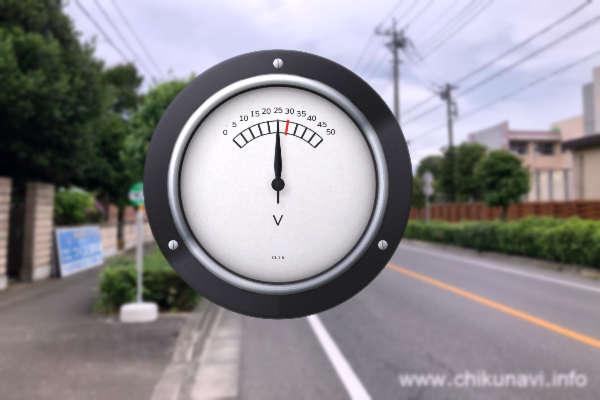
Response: 25 (V)
